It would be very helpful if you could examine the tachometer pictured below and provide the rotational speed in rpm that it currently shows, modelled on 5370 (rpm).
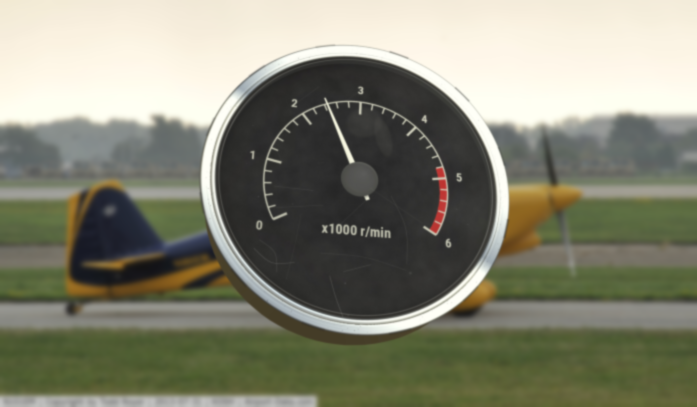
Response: 2400 (rpm)
